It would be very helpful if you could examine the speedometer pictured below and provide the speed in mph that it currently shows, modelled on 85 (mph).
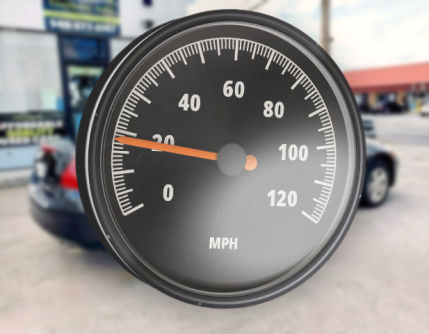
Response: 18 (mph)
